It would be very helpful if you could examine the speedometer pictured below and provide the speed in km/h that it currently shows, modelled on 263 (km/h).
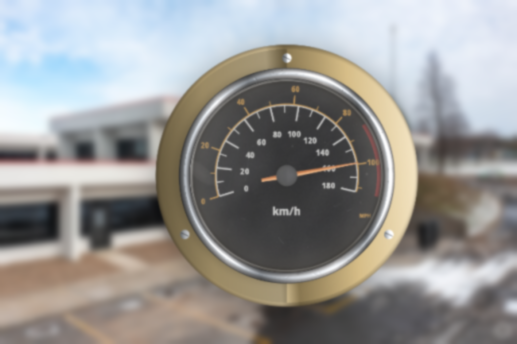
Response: 160 (km/h)
